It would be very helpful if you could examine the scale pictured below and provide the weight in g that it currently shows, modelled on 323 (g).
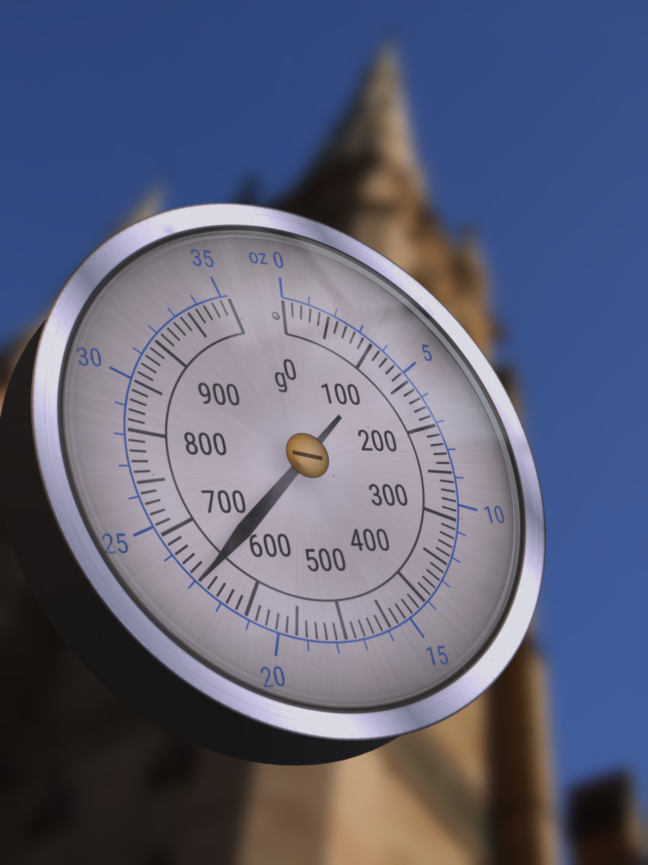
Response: 650 (g)
